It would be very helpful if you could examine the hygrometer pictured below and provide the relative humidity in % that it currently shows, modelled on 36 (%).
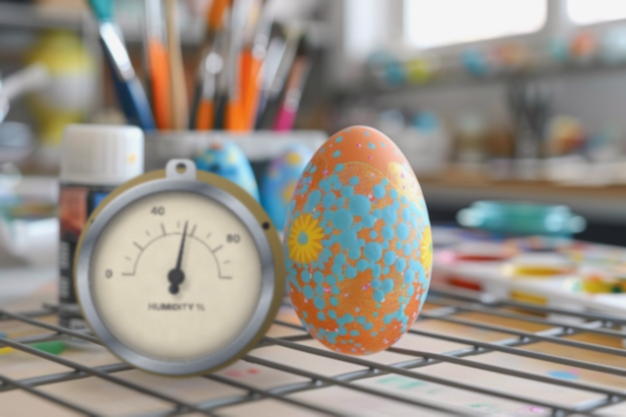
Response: 55 (%)
